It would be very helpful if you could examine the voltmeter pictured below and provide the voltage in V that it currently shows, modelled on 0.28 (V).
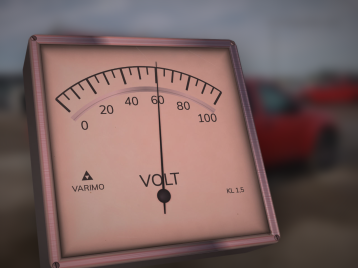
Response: 60 (V)
